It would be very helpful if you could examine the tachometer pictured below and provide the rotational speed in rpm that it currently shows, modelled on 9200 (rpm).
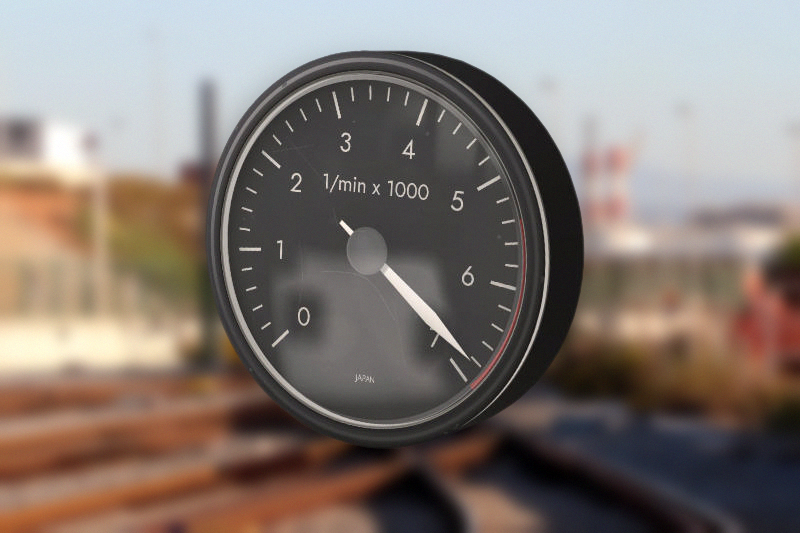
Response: 6800 (rpm)
